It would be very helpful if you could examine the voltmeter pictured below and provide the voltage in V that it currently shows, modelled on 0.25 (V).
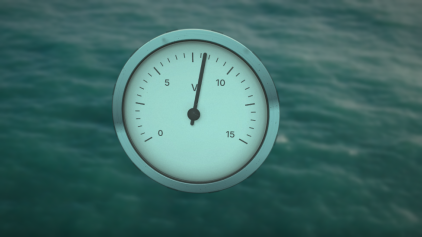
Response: 8.25 (V)
